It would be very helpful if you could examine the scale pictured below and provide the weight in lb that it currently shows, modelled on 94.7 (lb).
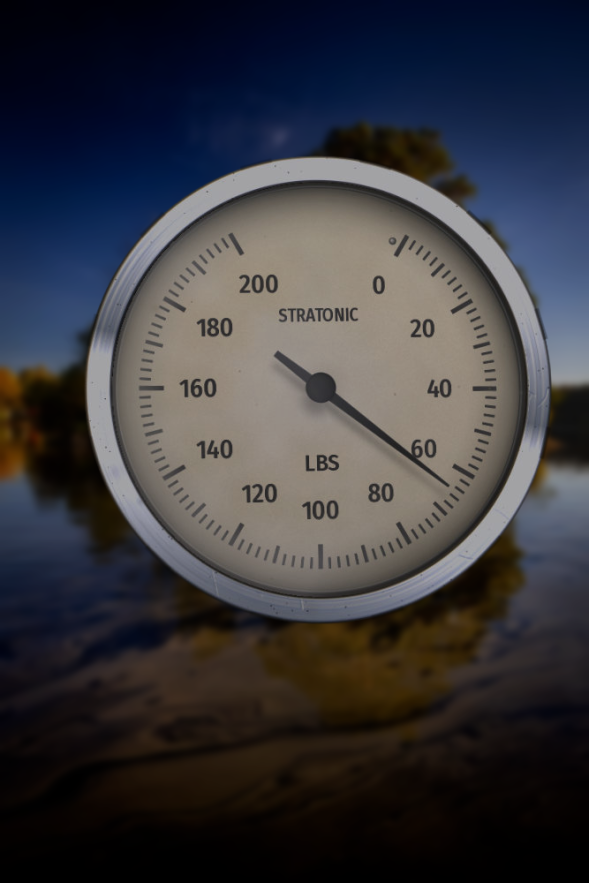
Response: 65 (lb)
